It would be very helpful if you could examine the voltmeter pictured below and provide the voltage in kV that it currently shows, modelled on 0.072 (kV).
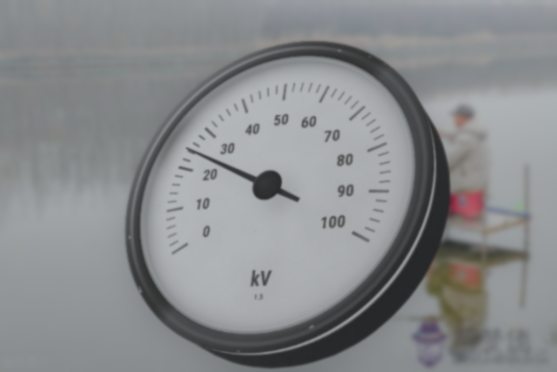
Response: 24 (kV)
